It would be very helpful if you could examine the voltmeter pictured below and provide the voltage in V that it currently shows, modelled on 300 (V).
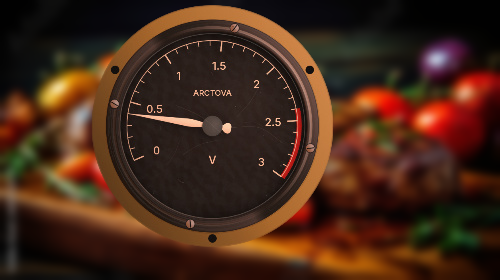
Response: 0.4 (V)
